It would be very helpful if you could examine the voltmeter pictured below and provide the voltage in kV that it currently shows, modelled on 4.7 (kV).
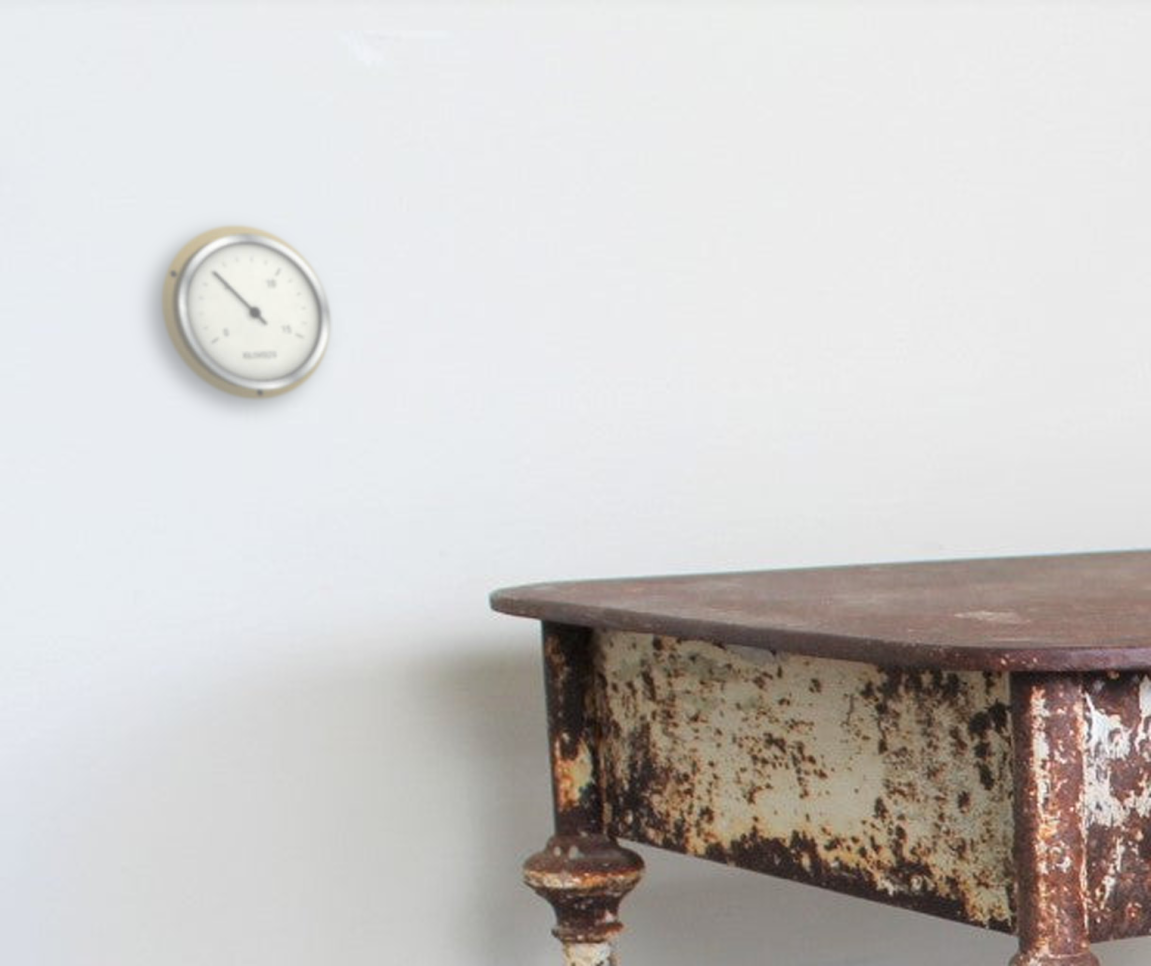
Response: 5 (kV)
